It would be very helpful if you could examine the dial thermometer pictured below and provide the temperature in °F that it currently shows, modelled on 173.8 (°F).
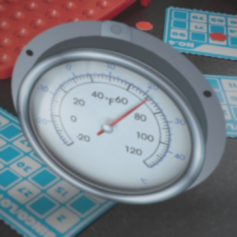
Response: 70 (°F)
